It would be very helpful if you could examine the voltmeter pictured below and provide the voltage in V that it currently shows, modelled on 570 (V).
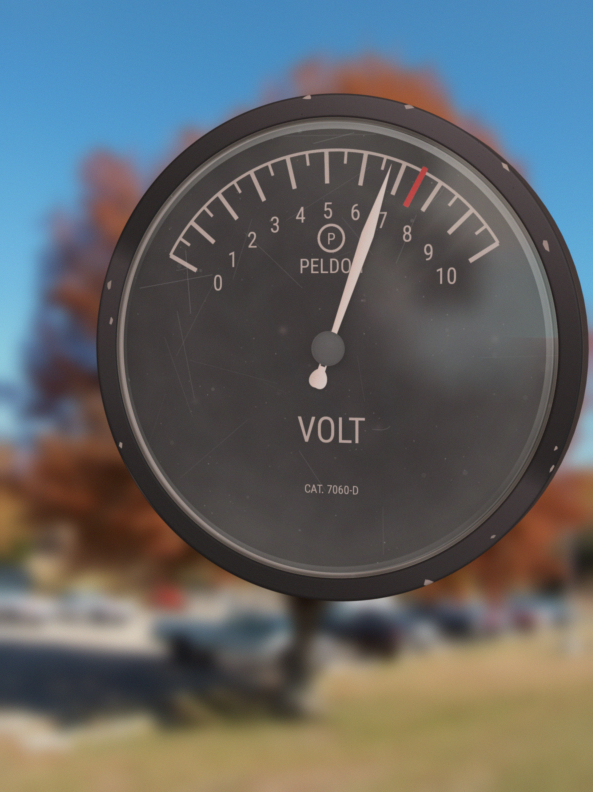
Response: 6.75 (V)
